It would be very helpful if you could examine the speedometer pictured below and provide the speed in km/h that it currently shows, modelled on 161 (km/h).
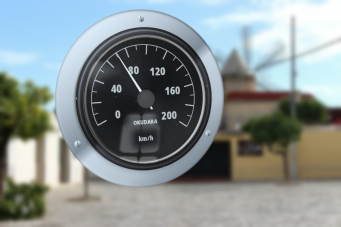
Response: 70 (km/h)
